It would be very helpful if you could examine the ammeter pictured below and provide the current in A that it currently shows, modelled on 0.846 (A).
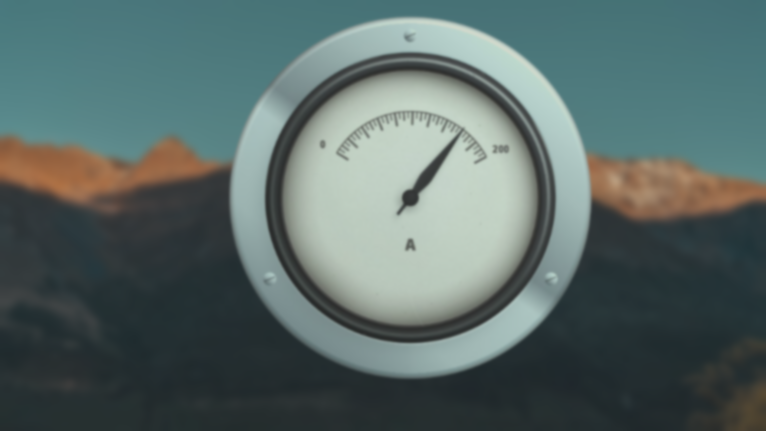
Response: 160 (A)
